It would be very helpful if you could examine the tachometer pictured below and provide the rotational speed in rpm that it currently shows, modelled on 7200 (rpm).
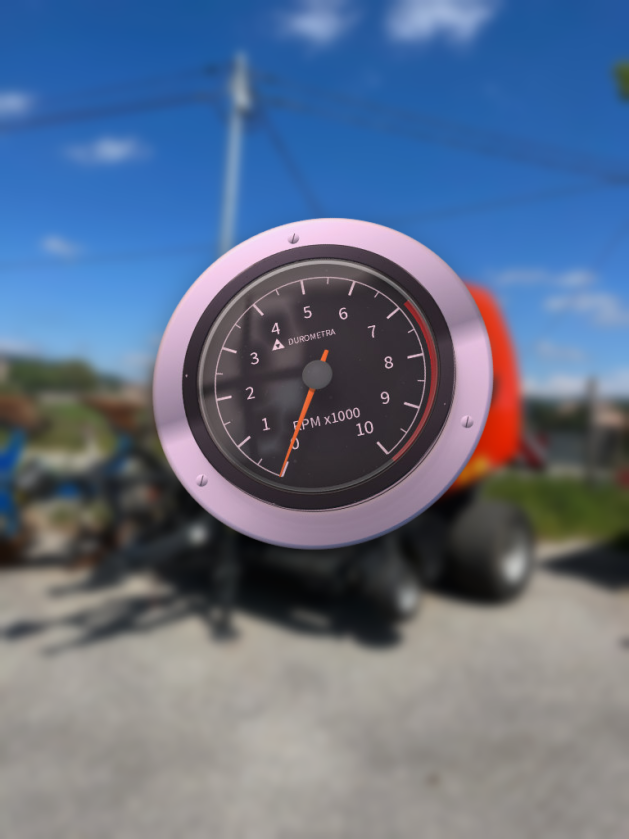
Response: 0 (rpm)
